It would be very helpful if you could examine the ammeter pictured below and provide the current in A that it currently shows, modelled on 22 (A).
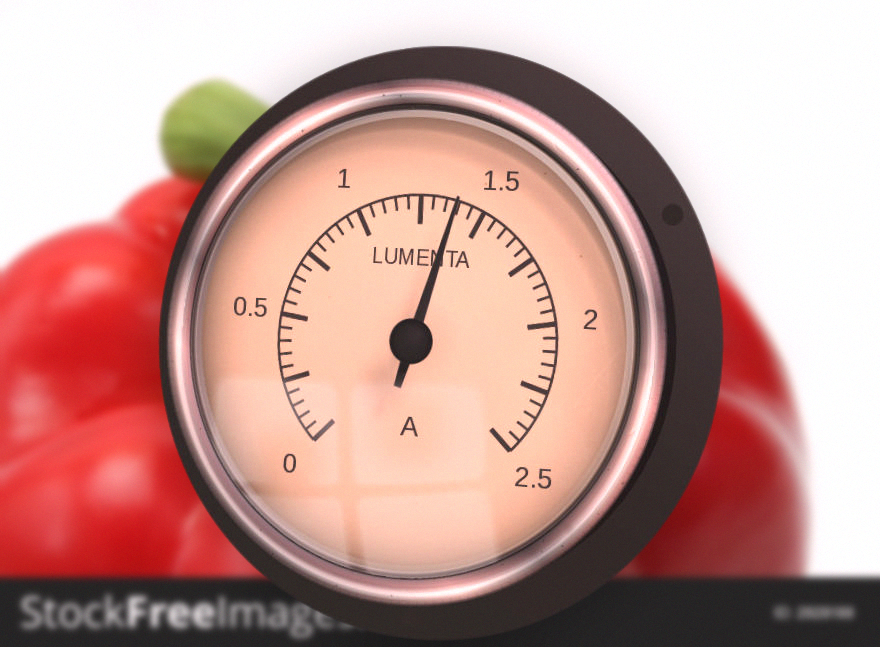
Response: 1.4 (A)
